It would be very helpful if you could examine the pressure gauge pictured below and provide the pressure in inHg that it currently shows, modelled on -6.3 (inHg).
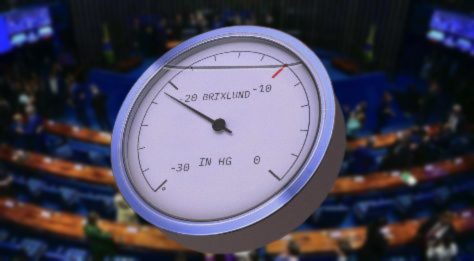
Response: -21 (inHg)
